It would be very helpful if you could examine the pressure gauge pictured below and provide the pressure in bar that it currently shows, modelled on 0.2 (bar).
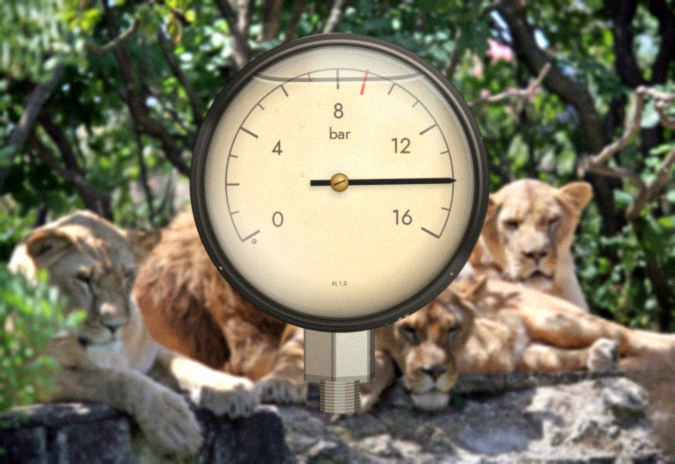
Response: 14 (bar)
